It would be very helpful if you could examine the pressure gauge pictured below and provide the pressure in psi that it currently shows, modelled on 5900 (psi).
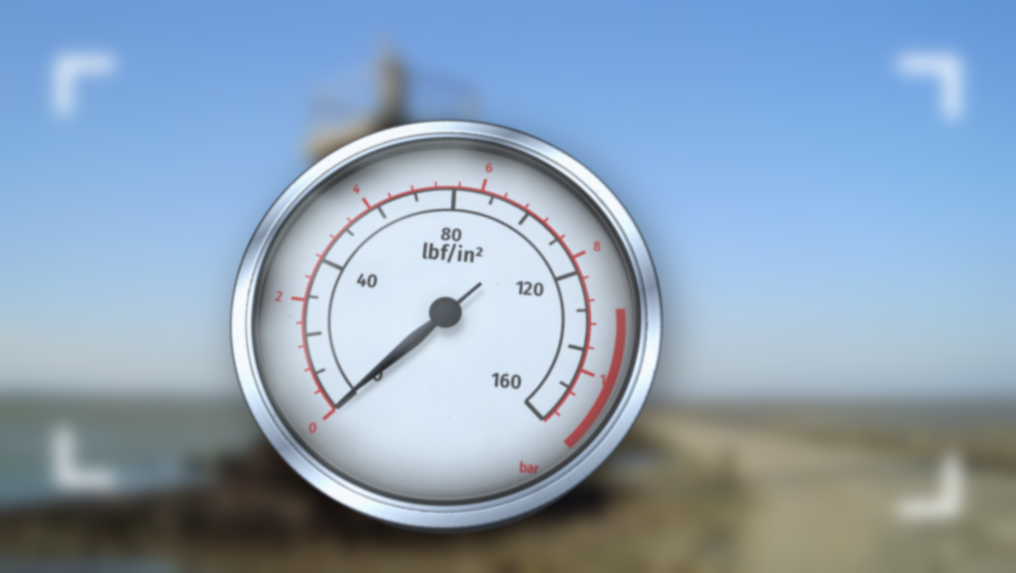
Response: 0 (psi)
